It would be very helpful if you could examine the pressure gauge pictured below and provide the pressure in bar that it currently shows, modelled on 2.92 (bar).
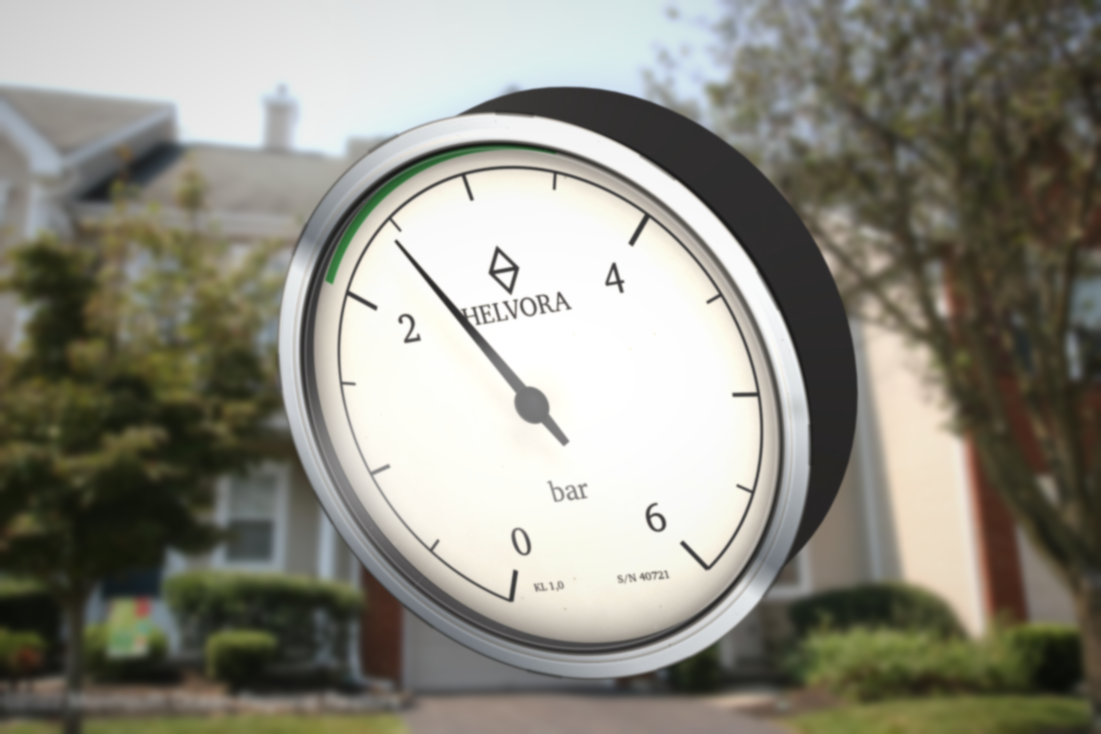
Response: 2.5 (bar)
